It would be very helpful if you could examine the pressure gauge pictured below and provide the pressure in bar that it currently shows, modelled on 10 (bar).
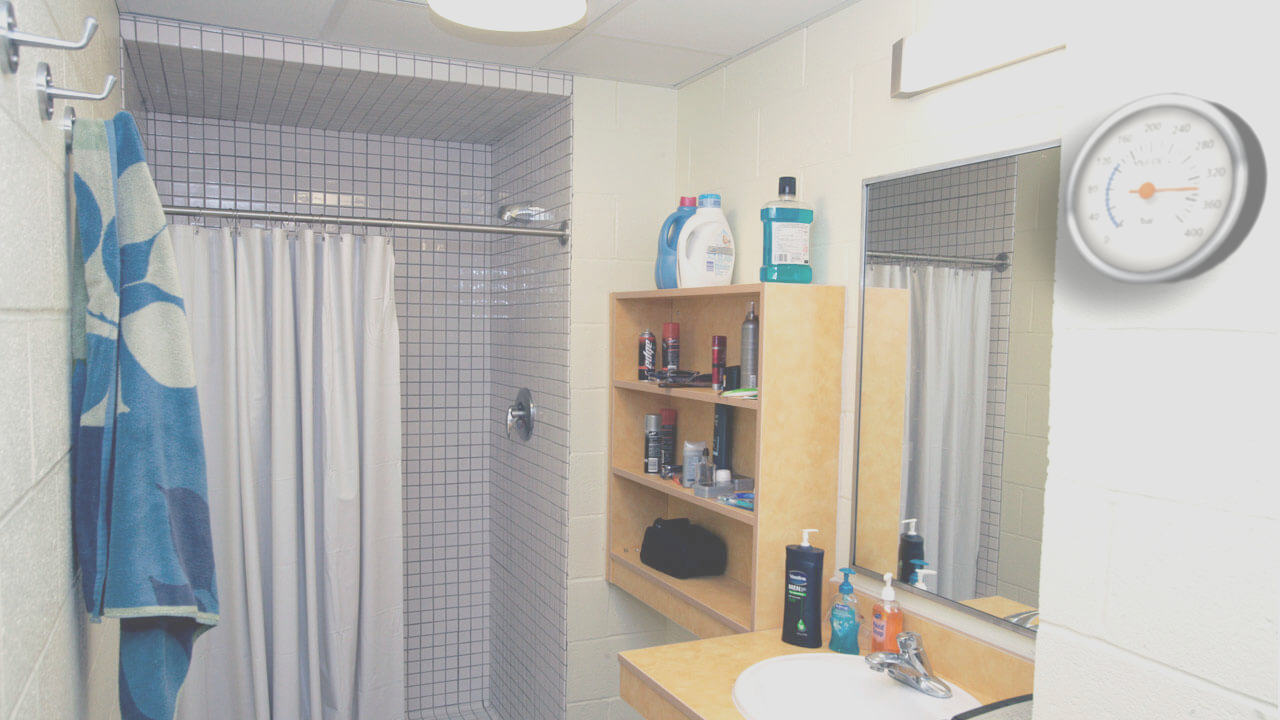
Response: 340 (bar)
